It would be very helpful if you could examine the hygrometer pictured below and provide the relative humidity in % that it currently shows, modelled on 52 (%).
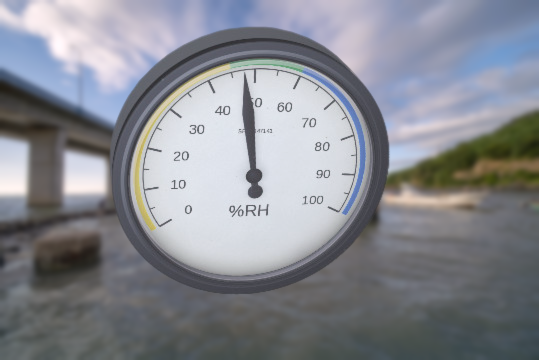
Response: 47.5 (%)
